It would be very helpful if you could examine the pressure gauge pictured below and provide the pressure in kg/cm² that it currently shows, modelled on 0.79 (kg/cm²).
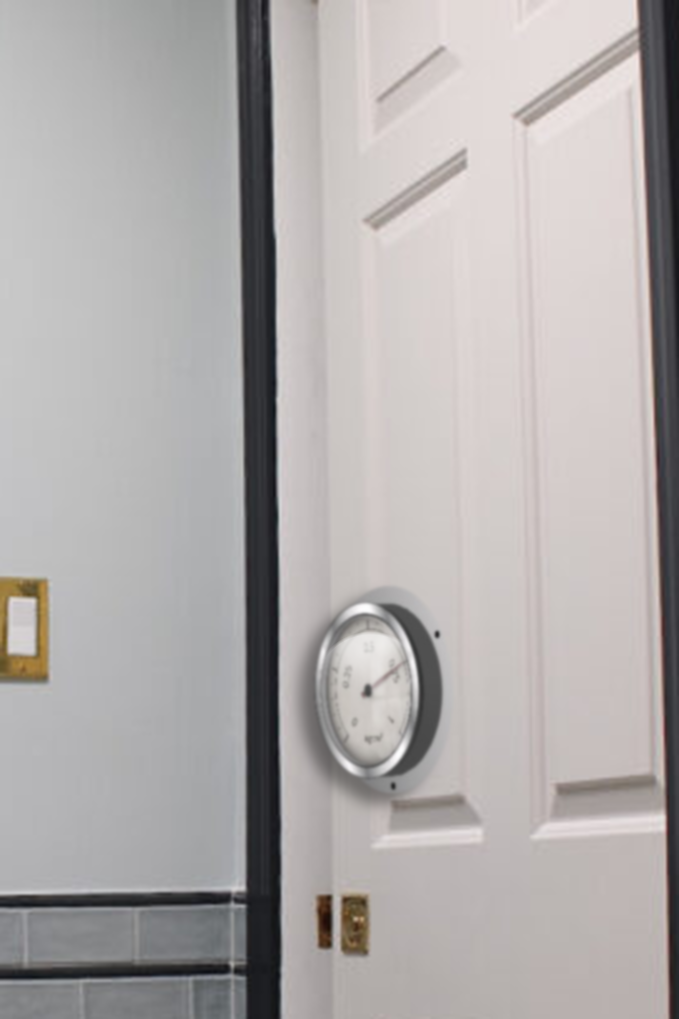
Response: 0.75 (kg/cm²)
